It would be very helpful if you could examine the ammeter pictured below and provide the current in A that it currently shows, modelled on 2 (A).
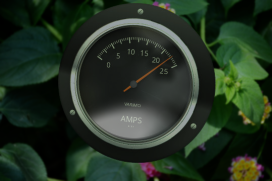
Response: 22.5 (A)
